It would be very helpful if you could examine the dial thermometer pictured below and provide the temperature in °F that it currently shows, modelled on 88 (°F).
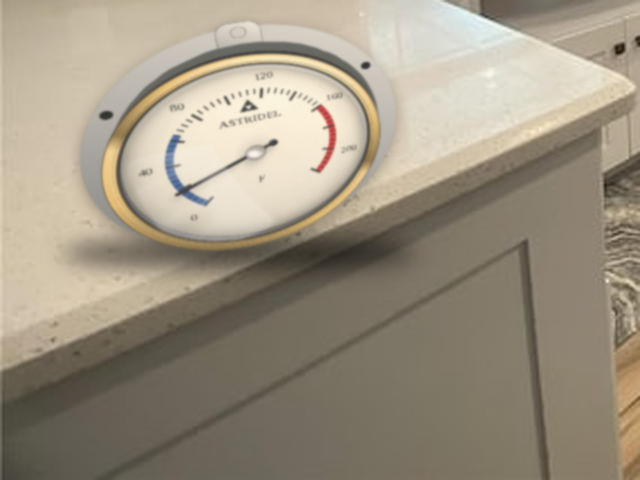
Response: 20 (°F)
